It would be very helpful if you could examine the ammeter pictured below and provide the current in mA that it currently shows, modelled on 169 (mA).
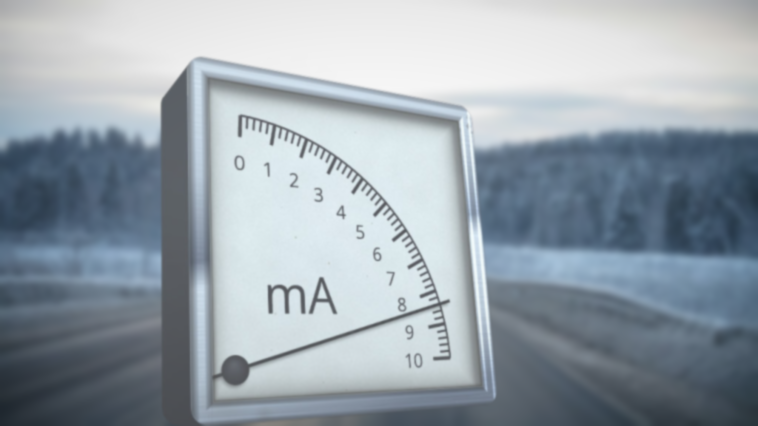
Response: 8.4 (mA)
